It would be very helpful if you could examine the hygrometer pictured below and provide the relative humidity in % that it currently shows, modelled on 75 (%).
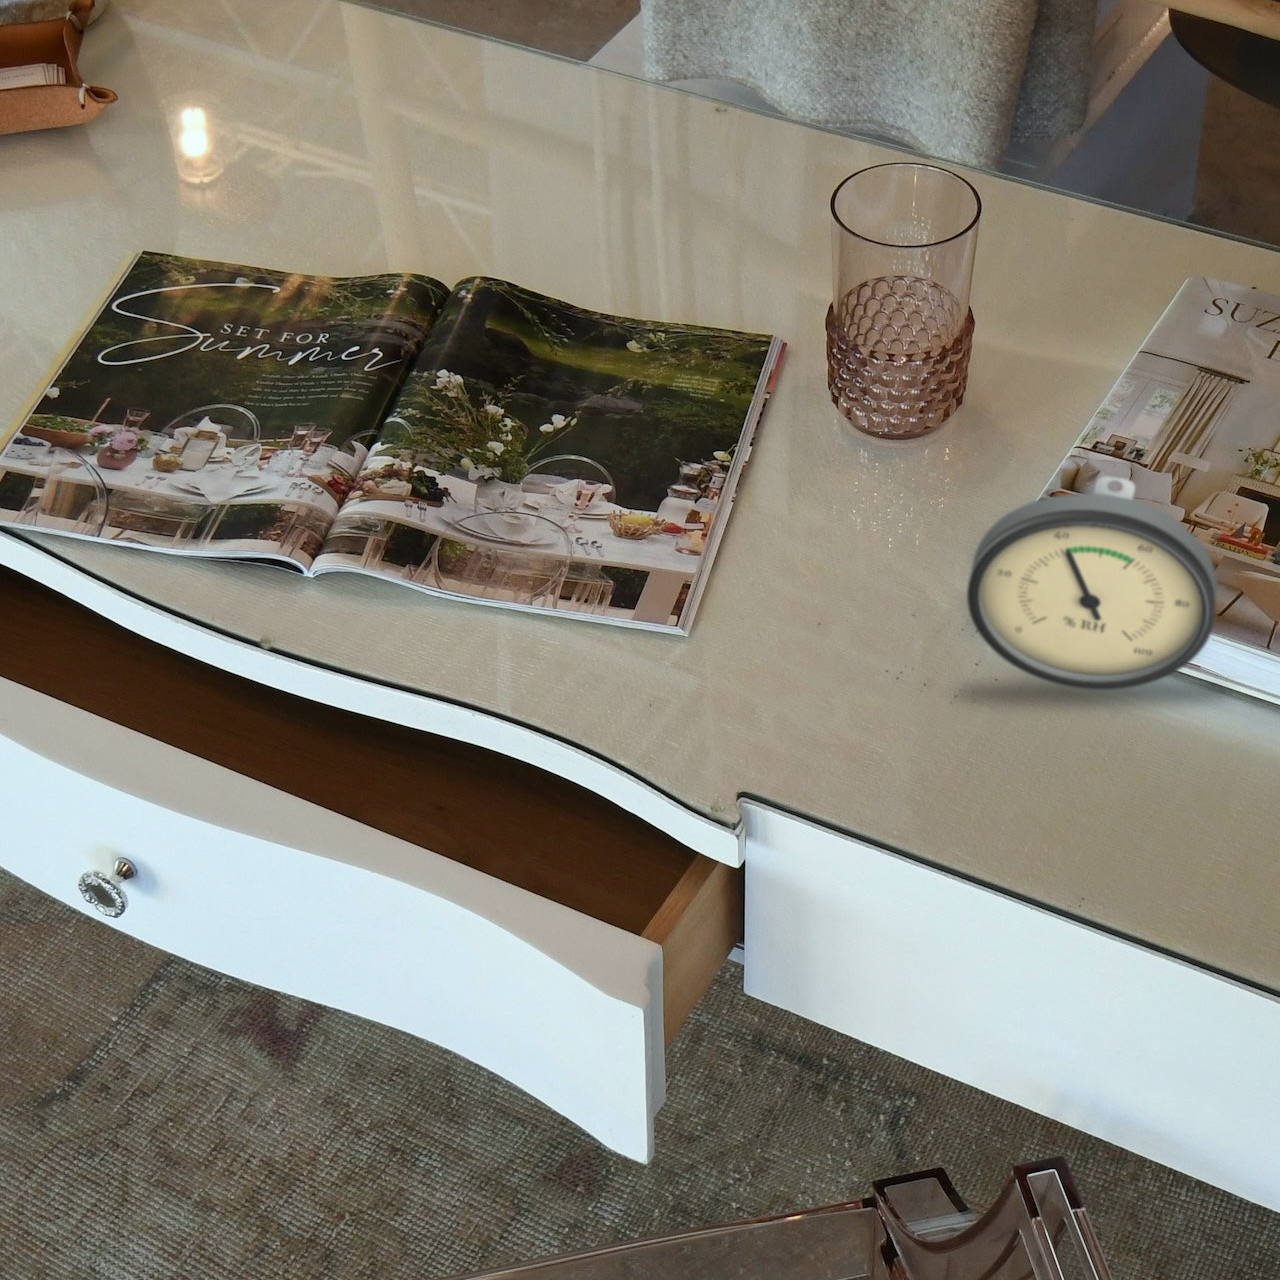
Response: 40 (%)
